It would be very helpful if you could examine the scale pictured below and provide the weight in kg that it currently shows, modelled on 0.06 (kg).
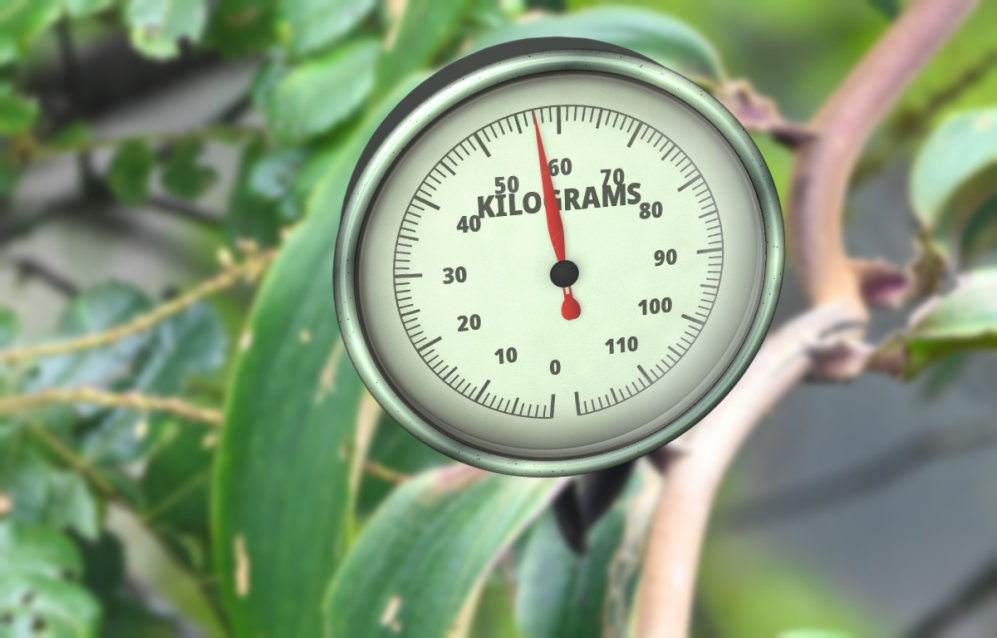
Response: 57 (kg)
